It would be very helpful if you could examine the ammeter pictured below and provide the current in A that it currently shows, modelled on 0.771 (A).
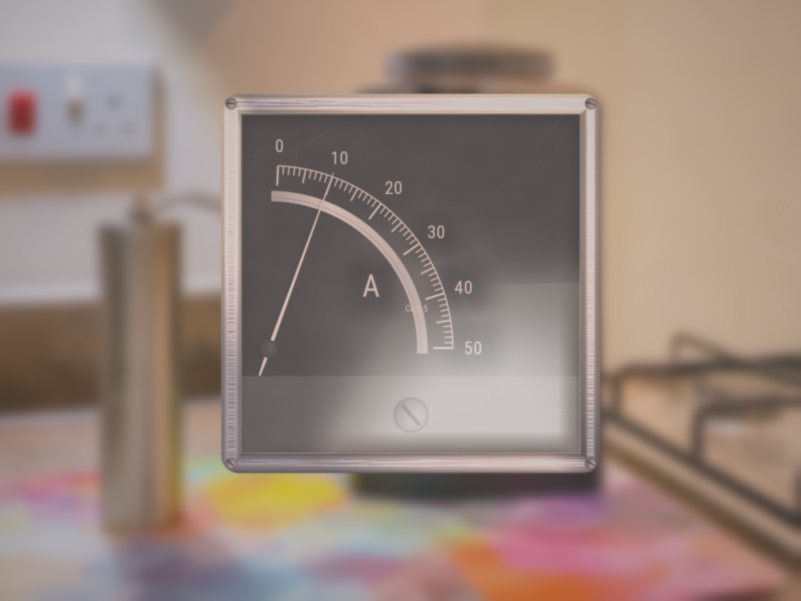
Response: 10 (A)
